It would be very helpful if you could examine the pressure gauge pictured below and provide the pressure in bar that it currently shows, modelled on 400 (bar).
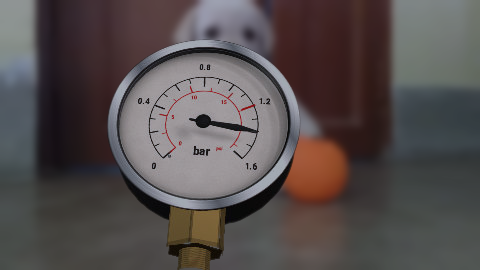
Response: 1.4 (bar)
